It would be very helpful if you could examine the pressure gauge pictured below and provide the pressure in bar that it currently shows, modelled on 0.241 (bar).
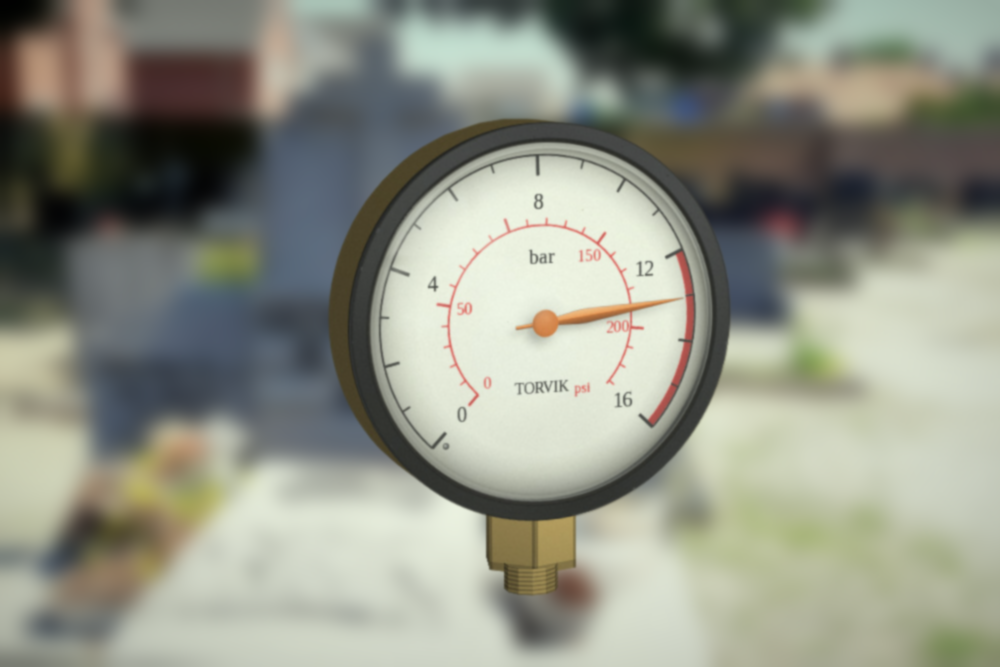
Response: 13 (bar)
